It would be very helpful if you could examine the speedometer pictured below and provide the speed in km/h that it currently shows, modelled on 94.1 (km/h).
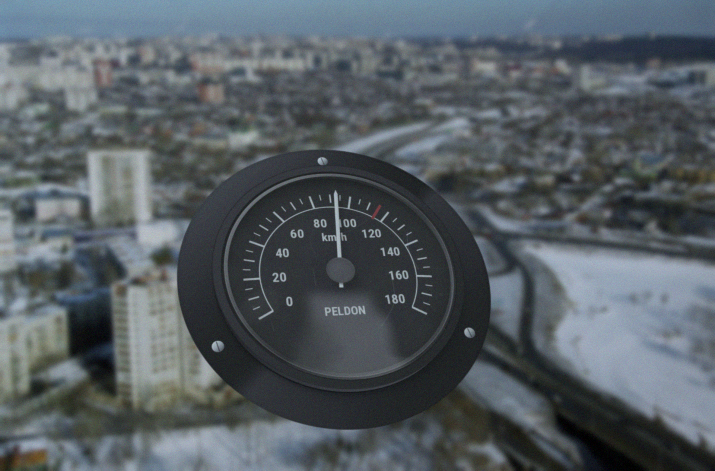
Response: 92.5 (km/h)
